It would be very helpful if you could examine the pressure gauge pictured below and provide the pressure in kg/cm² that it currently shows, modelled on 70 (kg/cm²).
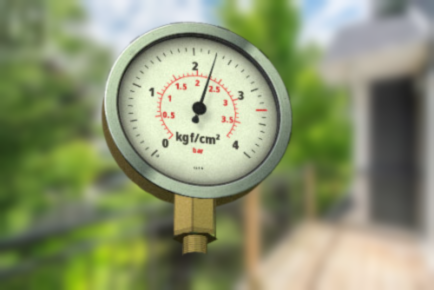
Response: 2.3 (kg/cm²)
